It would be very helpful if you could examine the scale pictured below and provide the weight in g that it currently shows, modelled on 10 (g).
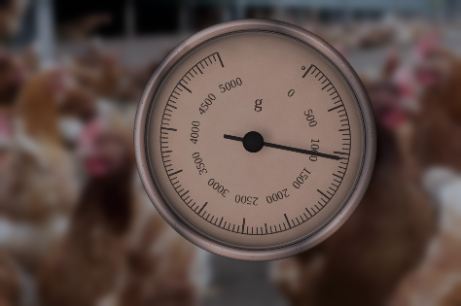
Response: 1050 (g)
